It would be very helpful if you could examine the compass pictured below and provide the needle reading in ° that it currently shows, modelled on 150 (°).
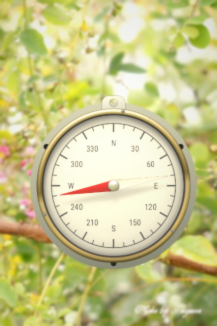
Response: 260 (°)
